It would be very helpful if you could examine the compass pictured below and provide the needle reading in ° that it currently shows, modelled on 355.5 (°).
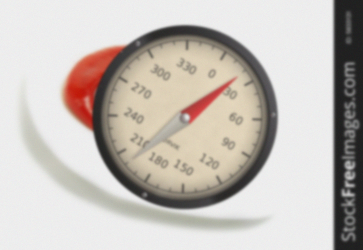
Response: 20 (°)
